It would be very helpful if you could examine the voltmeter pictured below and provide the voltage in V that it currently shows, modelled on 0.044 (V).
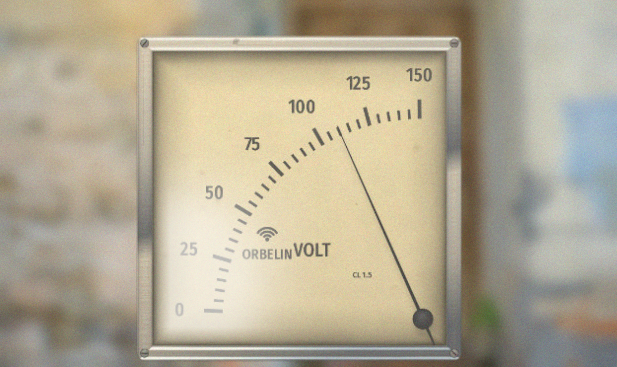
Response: 110 (V)
